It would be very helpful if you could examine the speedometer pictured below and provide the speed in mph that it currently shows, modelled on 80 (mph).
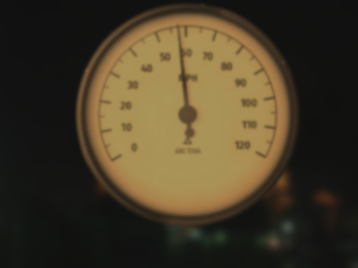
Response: 57.5 (mph)
